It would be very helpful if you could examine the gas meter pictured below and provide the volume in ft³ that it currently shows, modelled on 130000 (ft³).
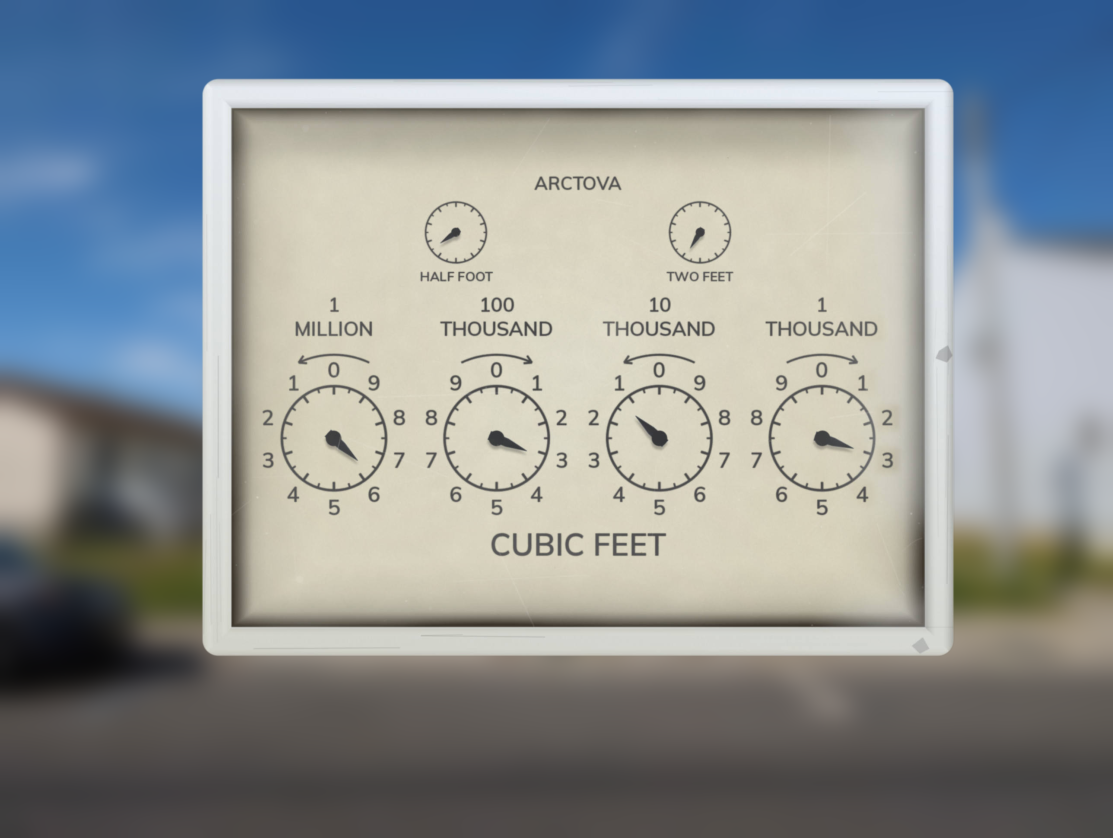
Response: 631300 (ft³)
